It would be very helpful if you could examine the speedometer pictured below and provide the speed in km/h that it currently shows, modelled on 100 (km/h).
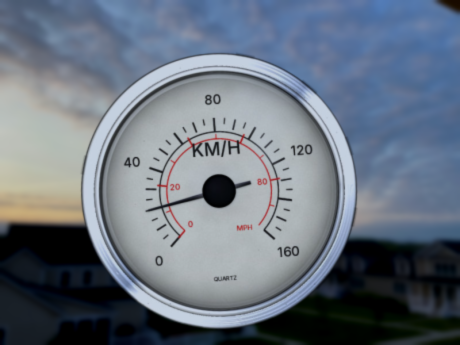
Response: 20 (km/h)
